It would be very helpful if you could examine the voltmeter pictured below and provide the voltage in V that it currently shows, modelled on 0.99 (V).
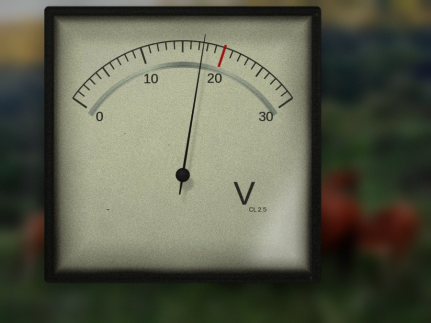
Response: 17.5 (V)
